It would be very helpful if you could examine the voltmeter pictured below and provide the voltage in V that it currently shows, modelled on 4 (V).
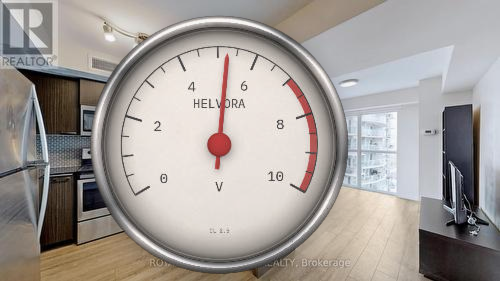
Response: 5.25 (V)
